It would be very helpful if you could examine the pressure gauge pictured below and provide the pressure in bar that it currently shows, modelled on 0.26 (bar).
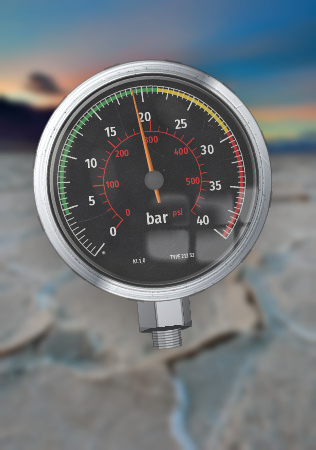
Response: 19 (bar)
